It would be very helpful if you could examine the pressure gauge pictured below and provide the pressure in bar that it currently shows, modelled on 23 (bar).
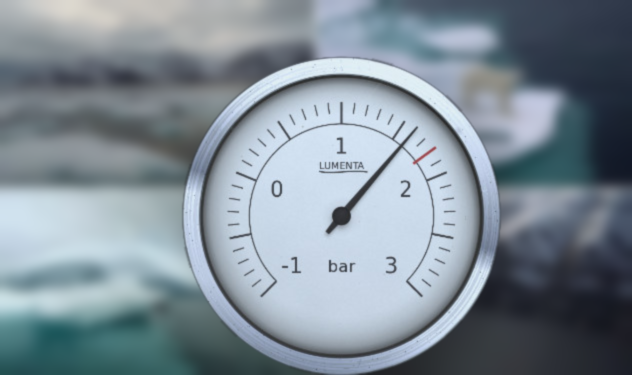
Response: 1.6 (bar)
